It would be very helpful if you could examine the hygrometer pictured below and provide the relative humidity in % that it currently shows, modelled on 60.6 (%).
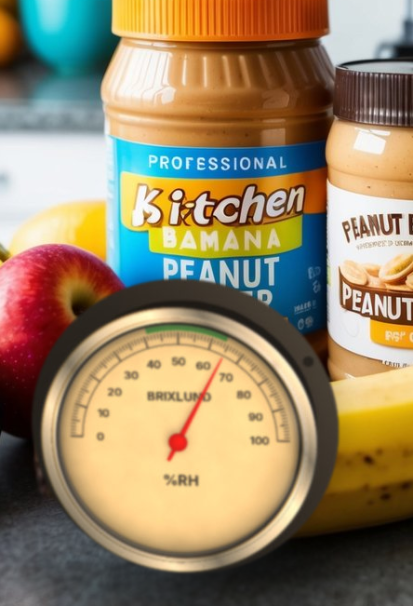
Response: 65 (%)
